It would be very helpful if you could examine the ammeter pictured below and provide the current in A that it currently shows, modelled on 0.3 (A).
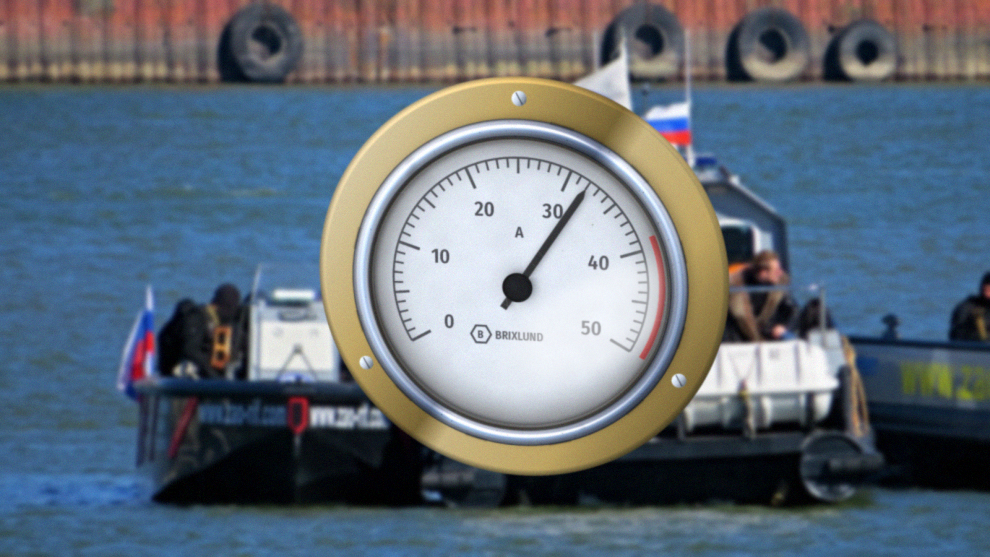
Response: 32 (A)
